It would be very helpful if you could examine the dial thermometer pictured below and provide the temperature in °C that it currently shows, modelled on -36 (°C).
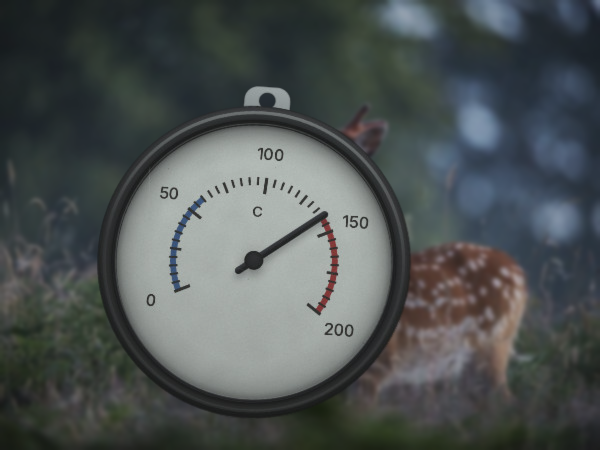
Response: 140 (°C)
